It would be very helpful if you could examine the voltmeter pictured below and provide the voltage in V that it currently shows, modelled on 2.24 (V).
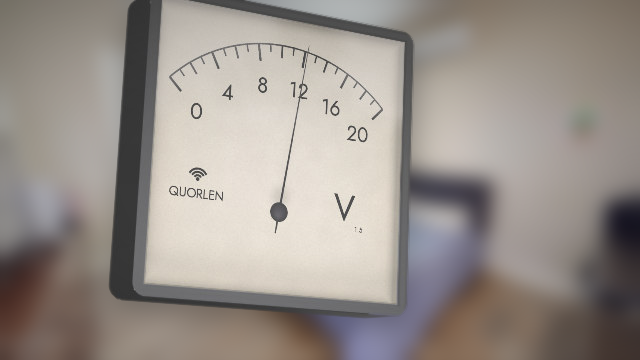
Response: 12 (V)
